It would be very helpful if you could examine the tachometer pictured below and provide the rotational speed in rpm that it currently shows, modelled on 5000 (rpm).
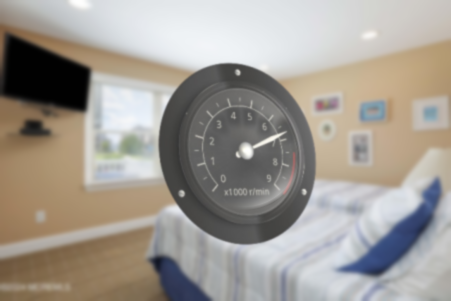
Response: 6750 (rpm)
